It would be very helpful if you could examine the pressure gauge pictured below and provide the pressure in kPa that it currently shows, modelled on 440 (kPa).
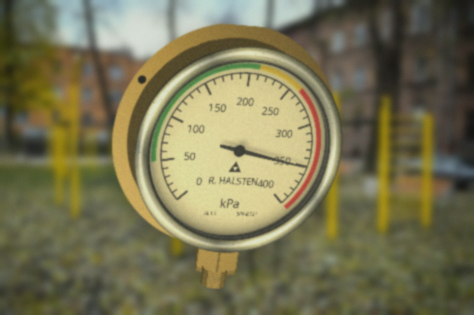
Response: 350 (kPa)
